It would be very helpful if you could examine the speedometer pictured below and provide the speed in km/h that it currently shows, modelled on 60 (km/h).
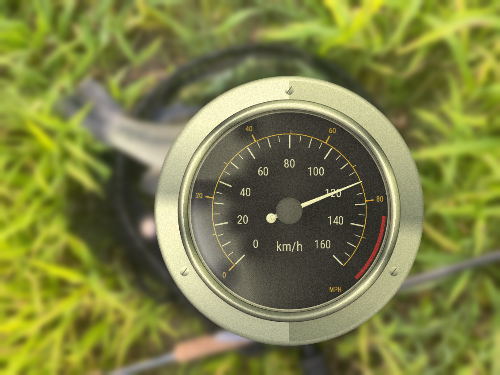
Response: 120 (km/h)
